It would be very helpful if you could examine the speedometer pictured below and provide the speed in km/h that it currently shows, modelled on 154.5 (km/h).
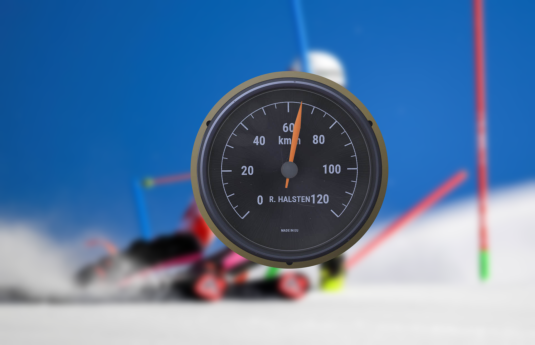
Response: 65 (km/h)
